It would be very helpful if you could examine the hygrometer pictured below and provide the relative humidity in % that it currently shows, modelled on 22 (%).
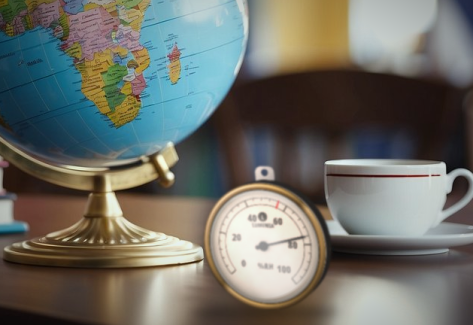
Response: 76 (%)
